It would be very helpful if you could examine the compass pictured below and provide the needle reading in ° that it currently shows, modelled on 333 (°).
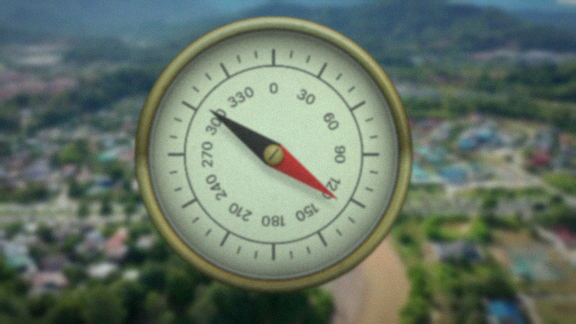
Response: 125 (°)
